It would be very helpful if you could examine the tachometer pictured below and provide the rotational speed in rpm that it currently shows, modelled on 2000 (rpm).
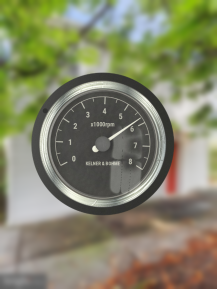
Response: 5750 (rpm)
